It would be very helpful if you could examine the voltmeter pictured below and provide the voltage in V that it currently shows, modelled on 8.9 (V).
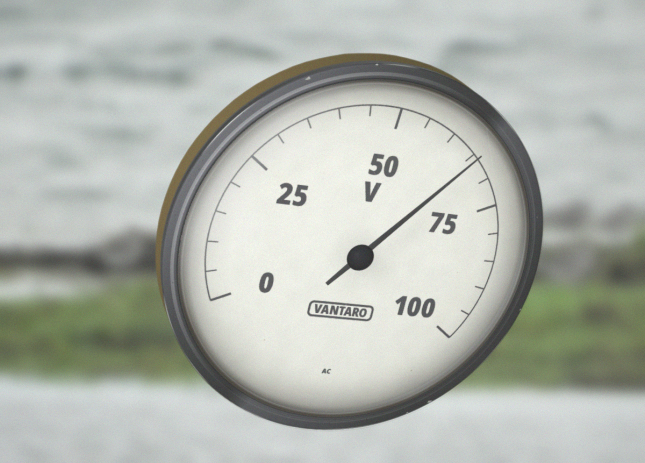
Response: 65 (V)
